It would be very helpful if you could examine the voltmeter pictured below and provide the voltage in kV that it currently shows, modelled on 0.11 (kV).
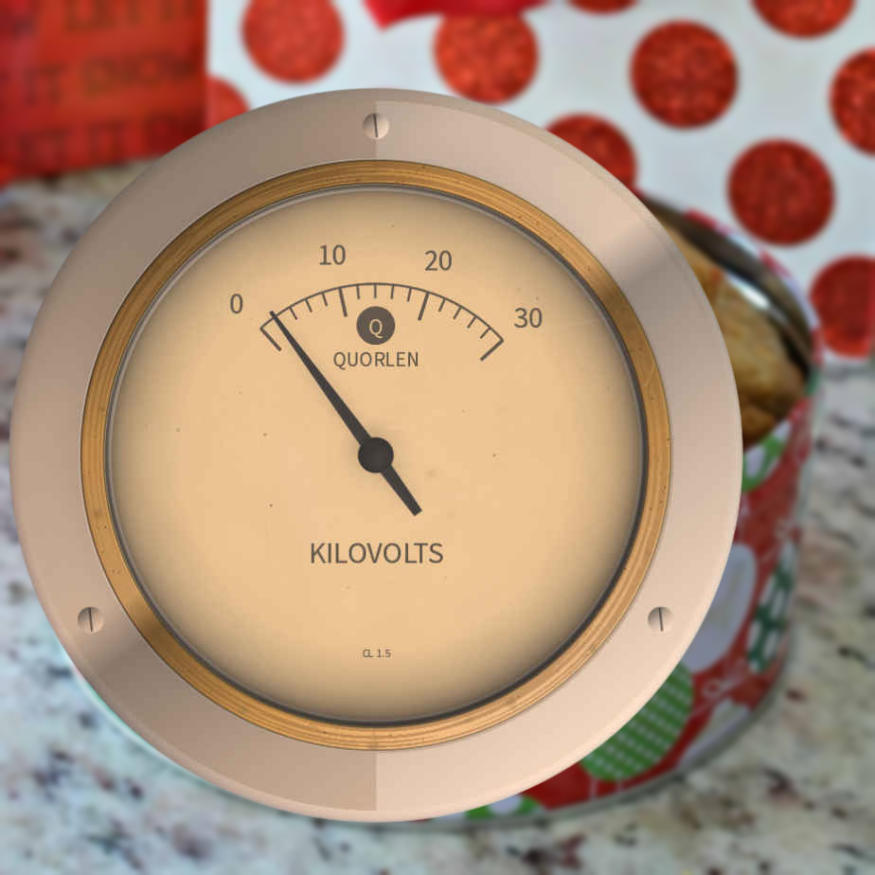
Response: 2 (kV)
